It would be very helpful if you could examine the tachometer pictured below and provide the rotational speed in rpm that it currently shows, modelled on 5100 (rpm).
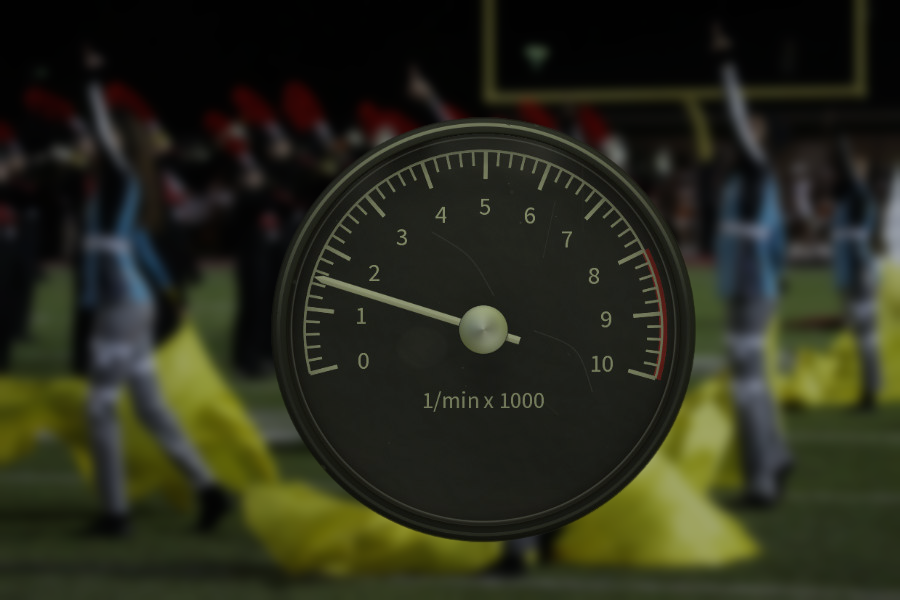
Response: 1500 (rpm)
